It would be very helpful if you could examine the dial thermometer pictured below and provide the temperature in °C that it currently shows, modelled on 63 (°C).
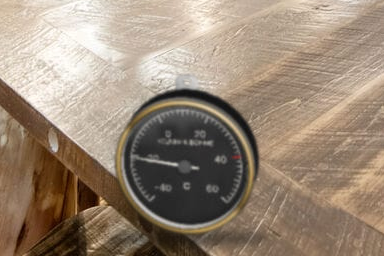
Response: -20 (°C)
